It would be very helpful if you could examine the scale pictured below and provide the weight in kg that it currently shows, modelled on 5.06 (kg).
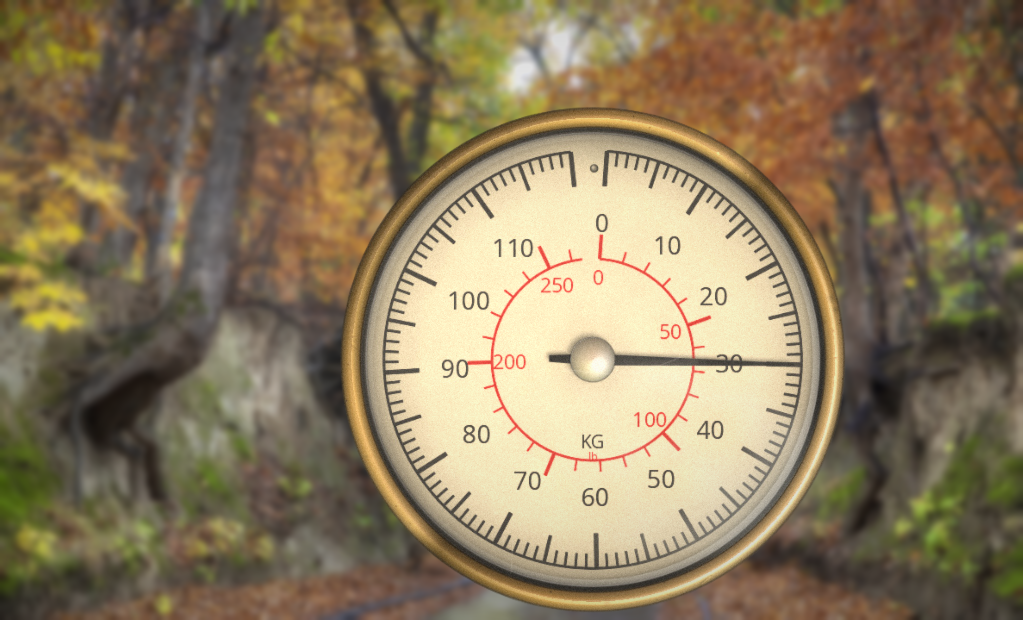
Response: 30 (kg)
